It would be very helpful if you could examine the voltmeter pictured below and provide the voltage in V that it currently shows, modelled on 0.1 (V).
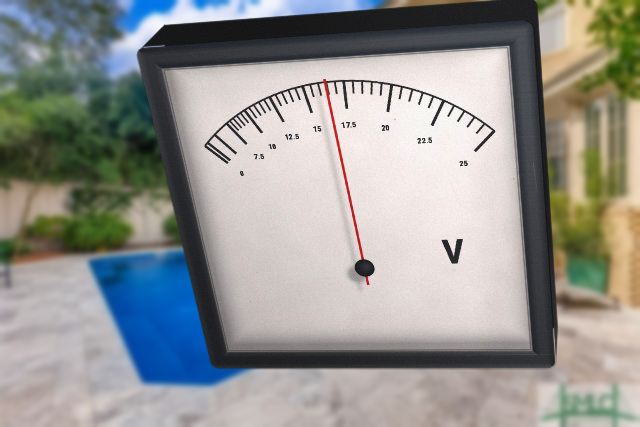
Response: 16.5 (V)
